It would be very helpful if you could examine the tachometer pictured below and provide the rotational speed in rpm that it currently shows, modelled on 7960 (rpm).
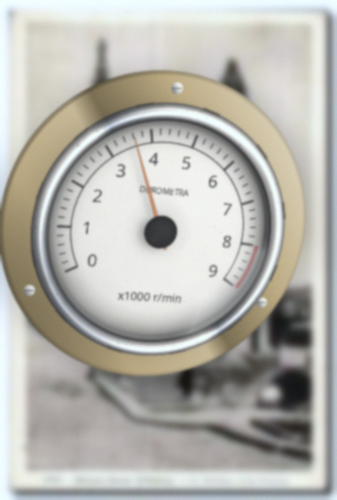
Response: 3600 (rpm)
